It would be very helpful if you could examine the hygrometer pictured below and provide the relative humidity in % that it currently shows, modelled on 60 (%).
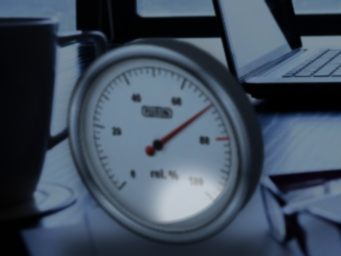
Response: 70 (%)
